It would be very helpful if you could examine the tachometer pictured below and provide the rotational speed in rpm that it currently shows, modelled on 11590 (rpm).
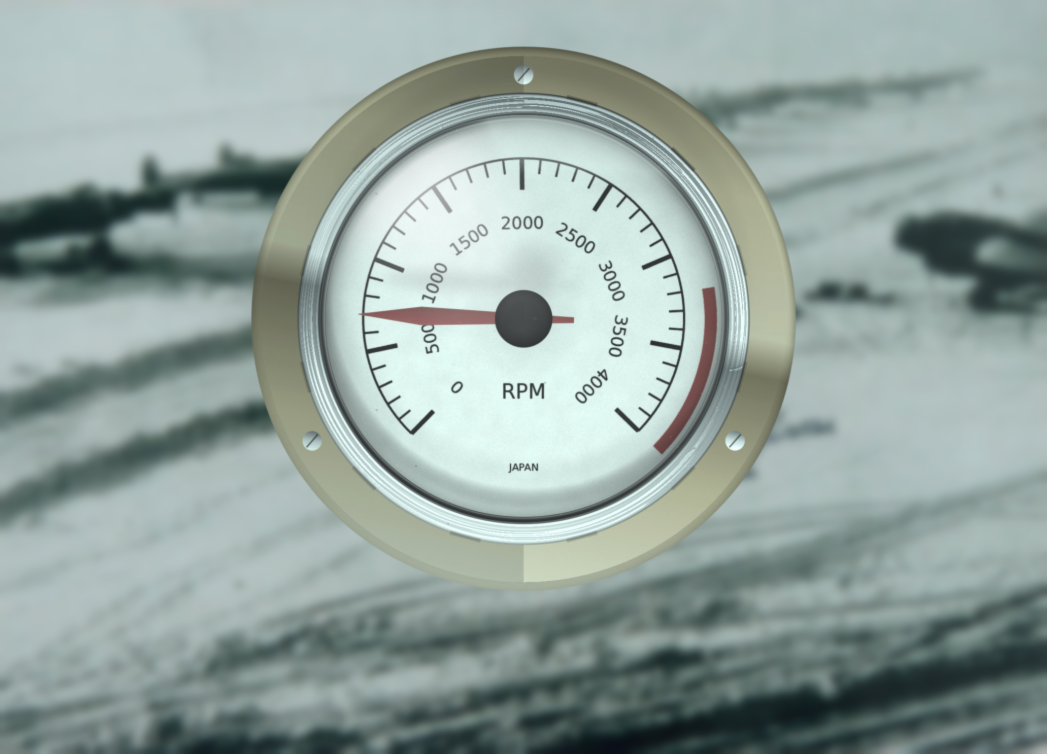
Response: 700 (rpm)
